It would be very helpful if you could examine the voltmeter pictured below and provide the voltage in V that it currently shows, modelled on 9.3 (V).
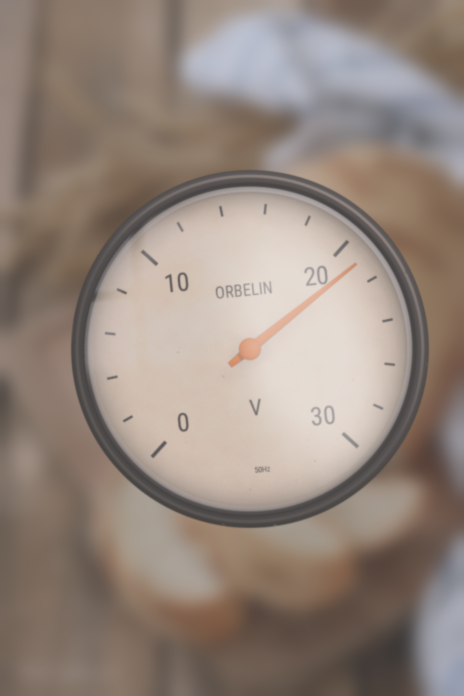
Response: 21 (V)
